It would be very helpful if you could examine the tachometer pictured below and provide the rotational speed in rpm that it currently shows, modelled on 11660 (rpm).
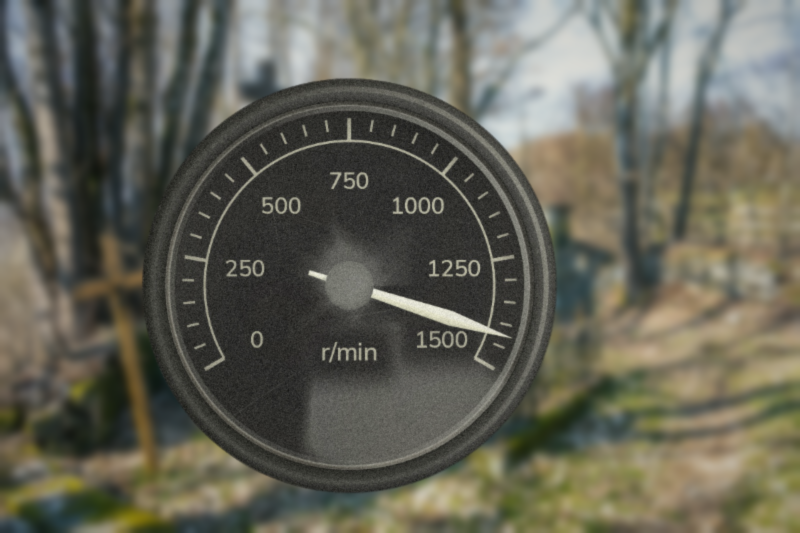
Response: 1425 (rpm)
